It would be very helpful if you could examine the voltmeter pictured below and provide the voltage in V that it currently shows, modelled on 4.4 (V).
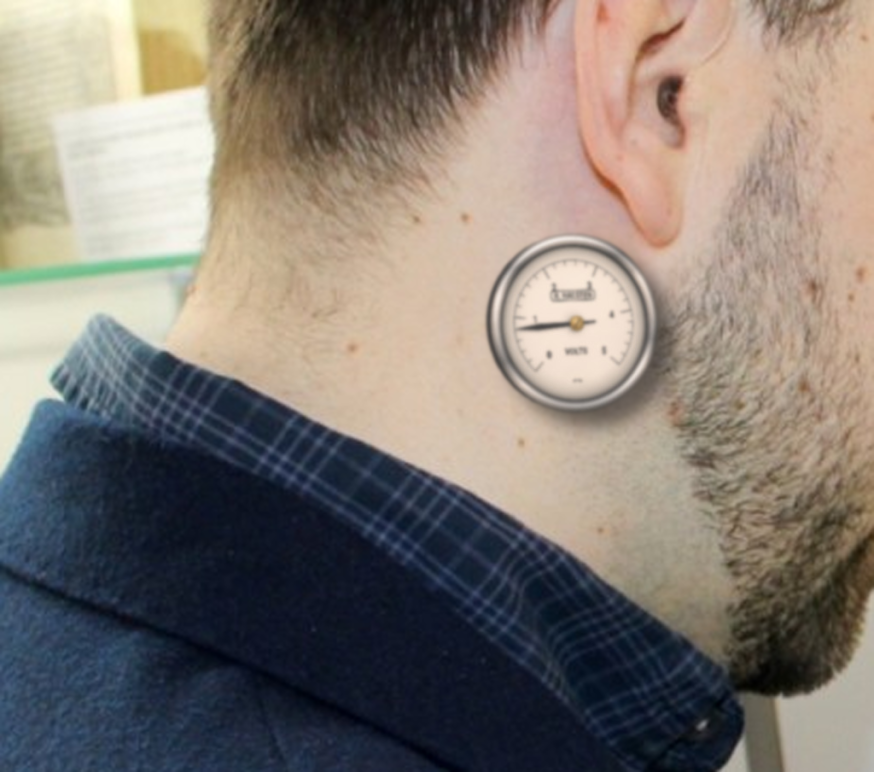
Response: 0.8 (V)
